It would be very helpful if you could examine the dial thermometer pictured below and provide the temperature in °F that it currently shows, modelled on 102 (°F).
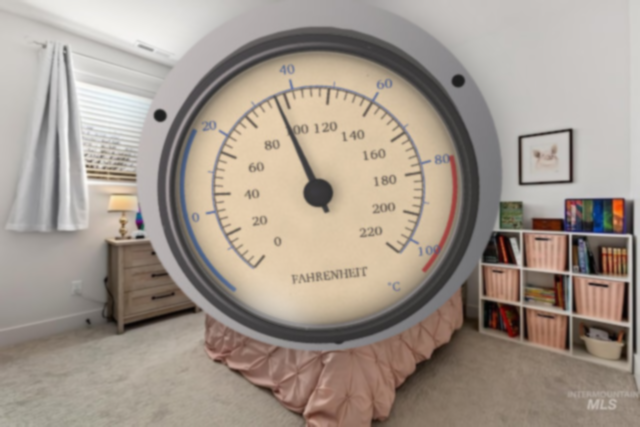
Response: 96 (°F)
